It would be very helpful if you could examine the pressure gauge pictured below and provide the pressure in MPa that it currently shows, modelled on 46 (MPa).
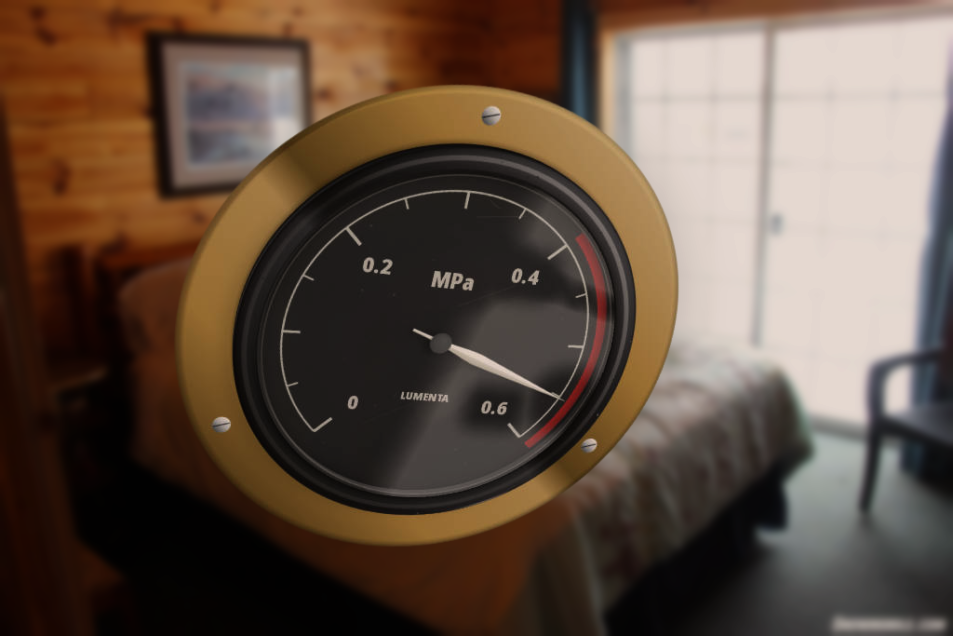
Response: 0.55 (MPa)
